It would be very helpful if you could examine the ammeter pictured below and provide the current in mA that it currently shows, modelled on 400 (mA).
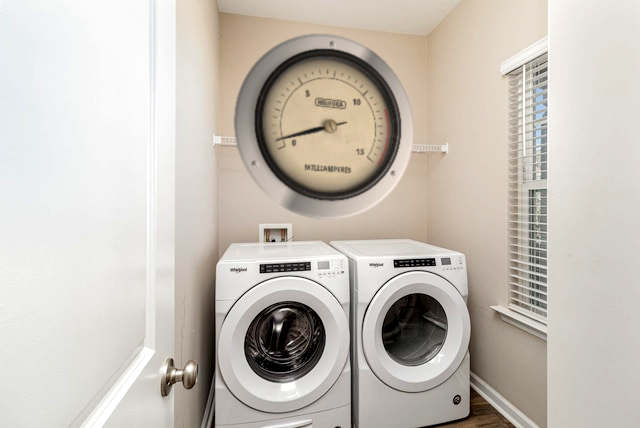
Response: 0.5 (mA)
